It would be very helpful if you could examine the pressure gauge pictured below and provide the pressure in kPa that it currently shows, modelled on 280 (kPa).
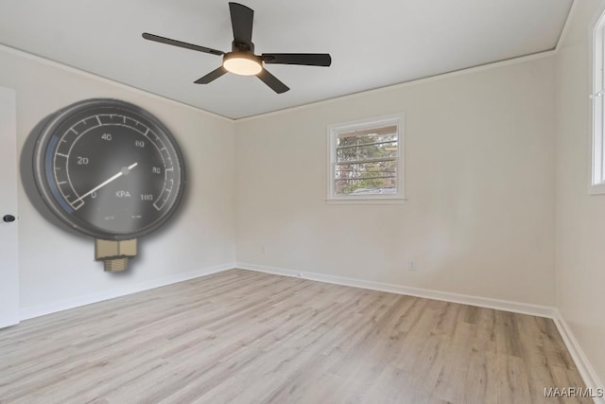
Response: 2.5 (kPa)
